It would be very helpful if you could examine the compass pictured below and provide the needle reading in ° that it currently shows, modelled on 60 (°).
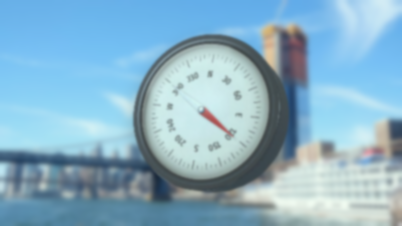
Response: 120 (°)
